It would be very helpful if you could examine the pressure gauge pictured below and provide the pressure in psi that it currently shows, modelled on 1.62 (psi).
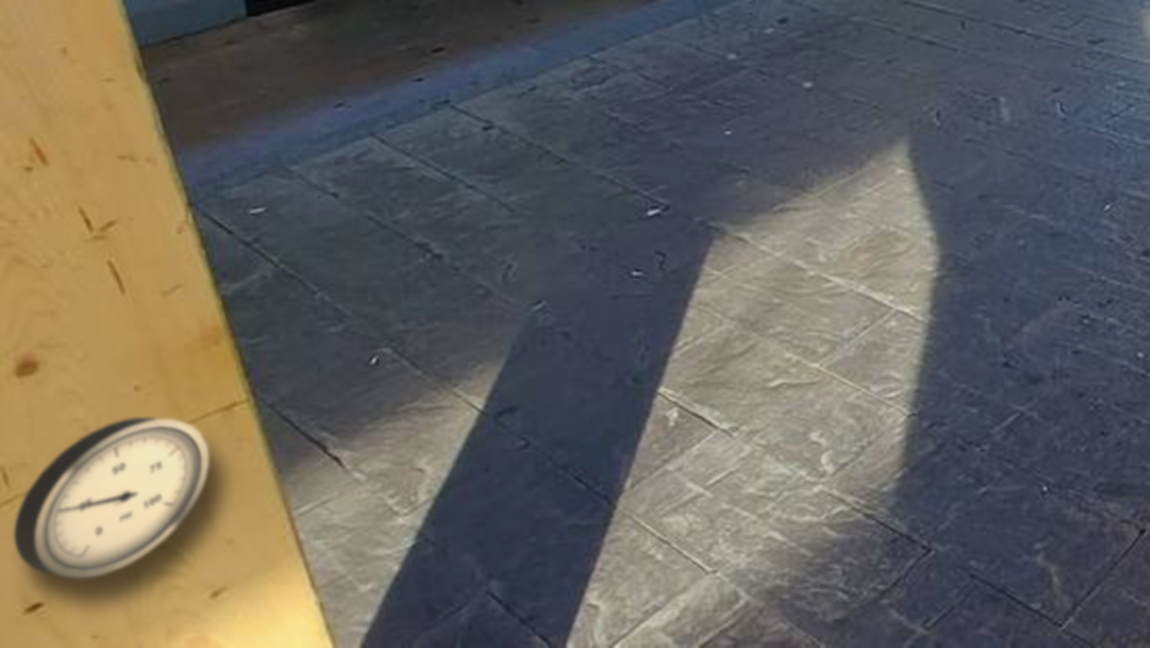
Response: 25 (psi)
